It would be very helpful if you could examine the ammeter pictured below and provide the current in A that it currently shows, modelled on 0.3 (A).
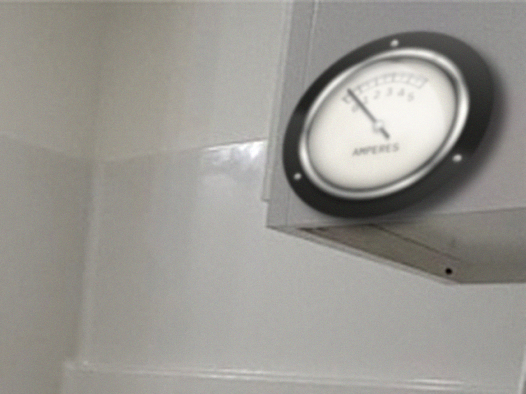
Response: 0.5 (A)
